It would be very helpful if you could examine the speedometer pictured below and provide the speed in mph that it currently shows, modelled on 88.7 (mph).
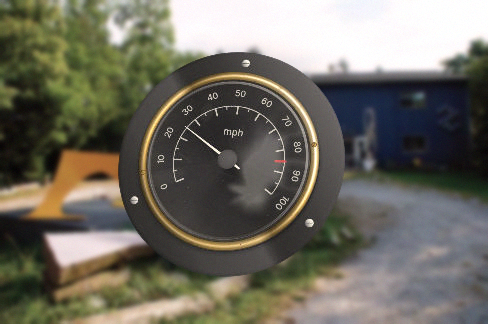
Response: 25 (mph)
